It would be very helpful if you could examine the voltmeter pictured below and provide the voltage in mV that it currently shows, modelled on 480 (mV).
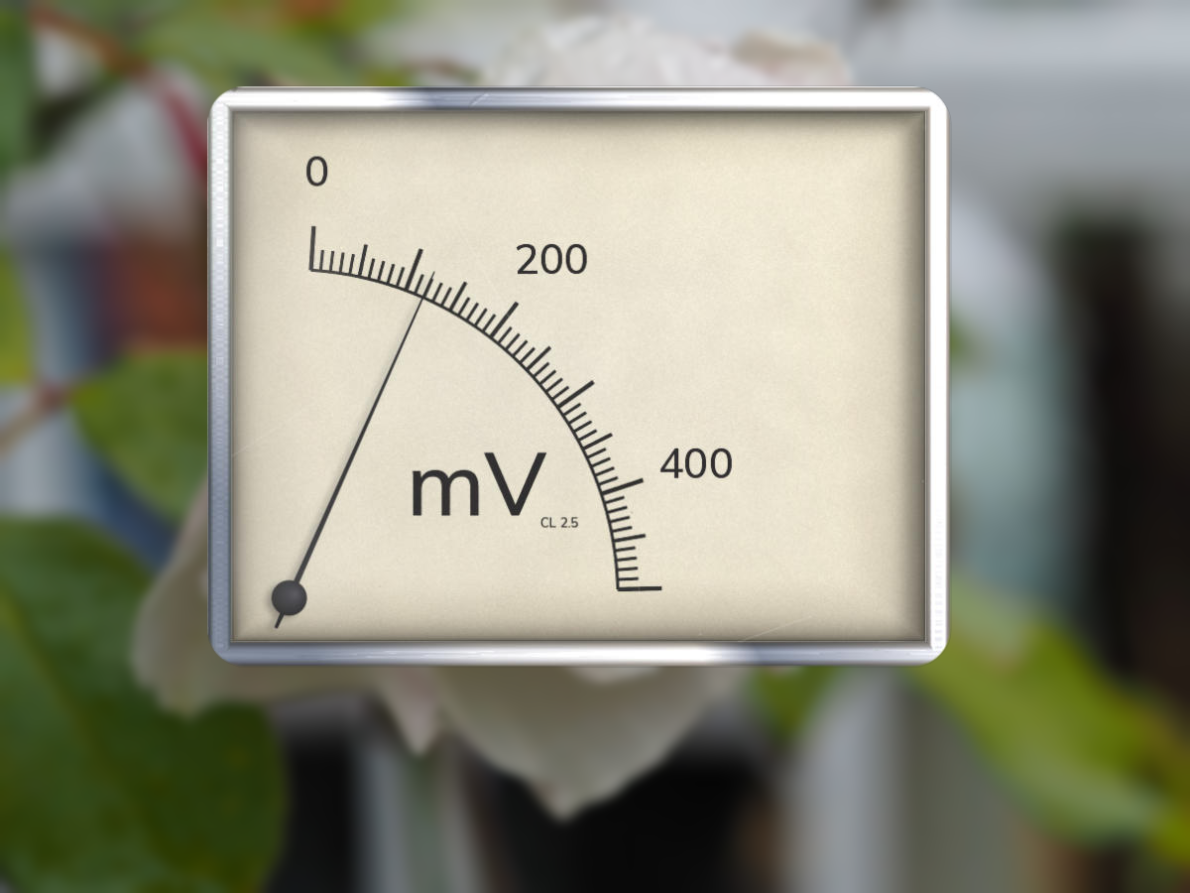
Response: 120 (mV)
